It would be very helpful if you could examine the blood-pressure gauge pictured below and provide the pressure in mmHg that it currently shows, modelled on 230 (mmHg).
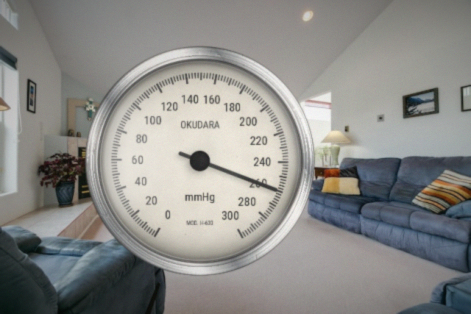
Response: 260 (mmHg)
